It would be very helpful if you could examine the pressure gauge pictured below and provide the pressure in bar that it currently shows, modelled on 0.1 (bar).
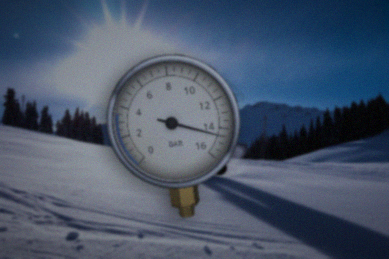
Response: 14.5 (bar)
